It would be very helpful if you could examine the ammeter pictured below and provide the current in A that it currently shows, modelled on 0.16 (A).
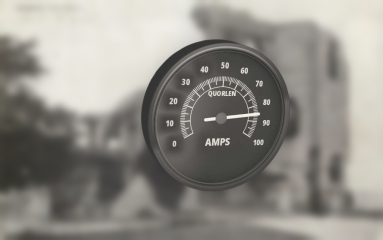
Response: 85 (A)
